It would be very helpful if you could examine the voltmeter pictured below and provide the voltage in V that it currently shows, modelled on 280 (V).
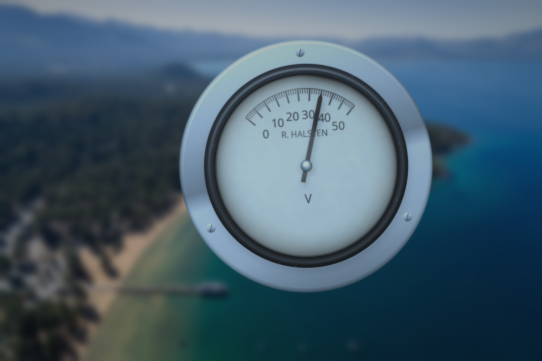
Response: 35 (V)
